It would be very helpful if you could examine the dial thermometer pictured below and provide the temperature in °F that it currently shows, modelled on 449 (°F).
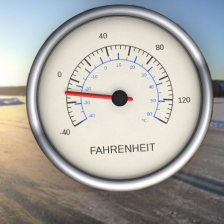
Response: -12 (°F)
